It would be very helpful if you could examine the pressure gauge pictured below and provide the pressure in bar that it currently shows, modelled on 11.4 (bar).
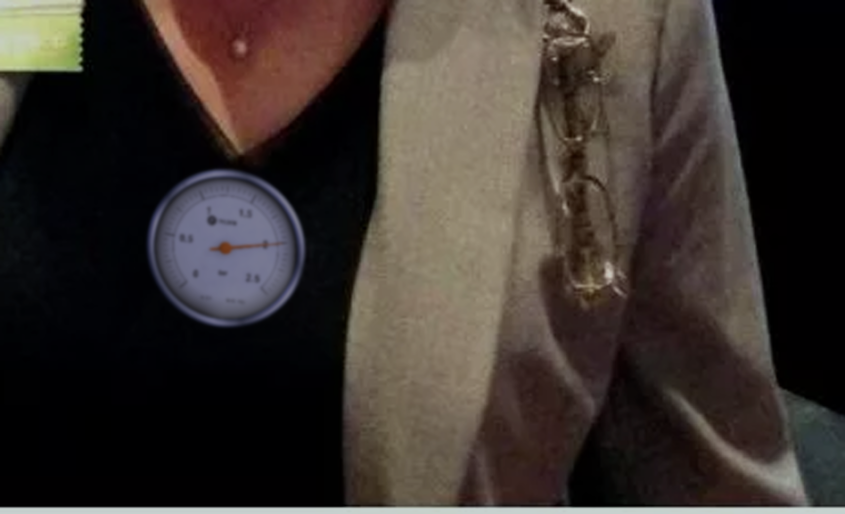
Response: 2 (bar)
